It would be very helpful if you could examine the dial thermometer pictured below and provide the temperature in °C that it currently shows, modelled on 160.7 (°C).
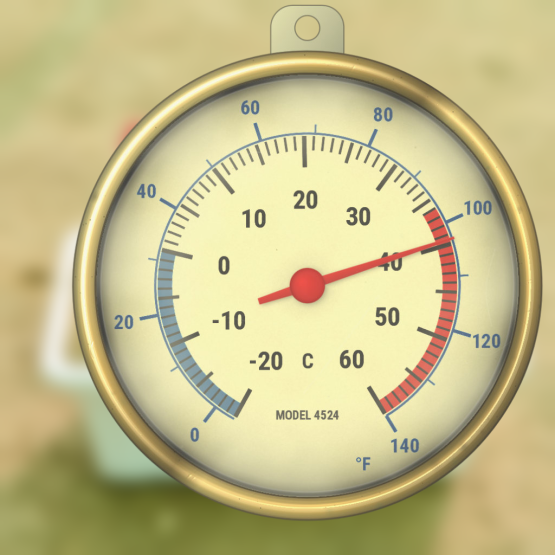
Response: 39.5 (°C)
